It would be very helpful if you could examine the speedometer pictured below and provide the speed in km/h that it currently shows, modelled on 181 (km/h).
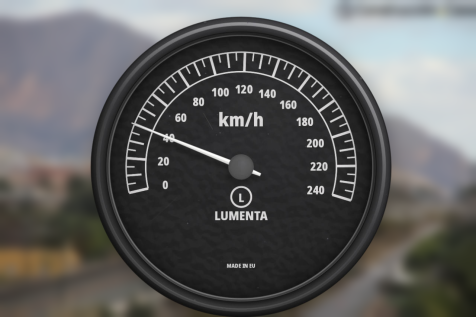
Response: 40 (km/h)
